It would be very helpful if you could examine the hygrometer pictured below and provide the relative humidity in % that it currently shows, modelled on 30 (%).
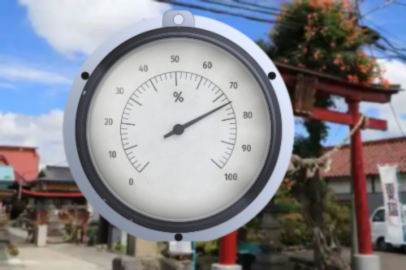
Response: 74 (%)
